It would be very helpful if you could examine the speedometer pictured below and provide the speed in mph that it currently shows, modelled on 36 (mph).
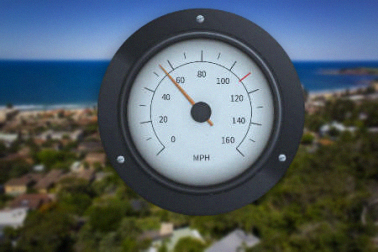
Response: 55 (mph)
